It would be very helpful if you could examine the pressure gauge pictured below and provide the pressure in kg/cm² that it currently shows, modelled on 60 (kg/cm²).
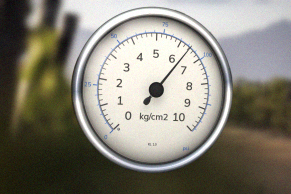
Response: 6.4 (kg/cm²)
